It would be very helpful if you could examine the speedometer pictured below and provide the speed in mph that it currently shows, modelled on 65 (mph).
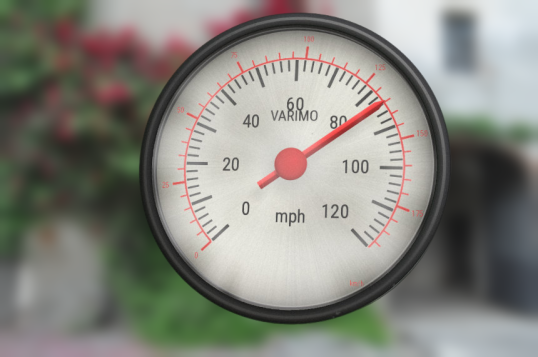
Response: 84 (mph)
